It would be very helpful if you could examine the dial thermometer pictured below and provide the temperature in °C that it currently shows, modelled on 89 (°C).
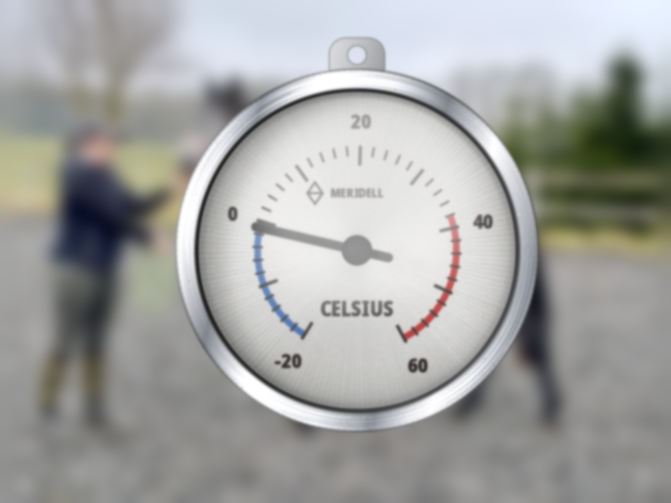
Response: -1 (°C)
